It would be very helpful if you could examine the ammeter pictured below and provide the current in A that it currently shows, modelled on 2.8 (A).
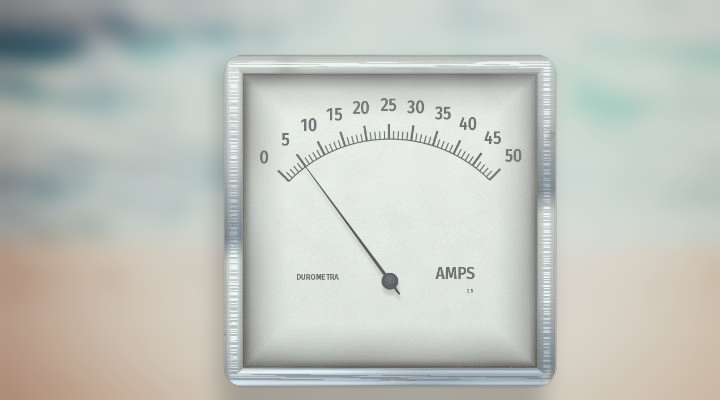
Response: 5 (A)
